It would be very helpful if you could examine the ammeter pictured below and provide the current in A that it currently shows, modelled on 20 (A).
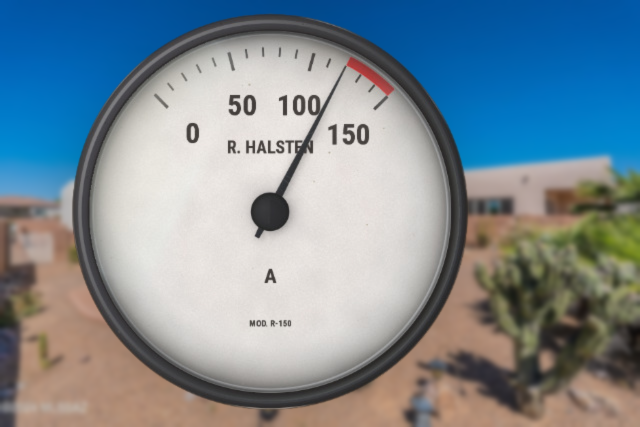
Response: 120 (A)
